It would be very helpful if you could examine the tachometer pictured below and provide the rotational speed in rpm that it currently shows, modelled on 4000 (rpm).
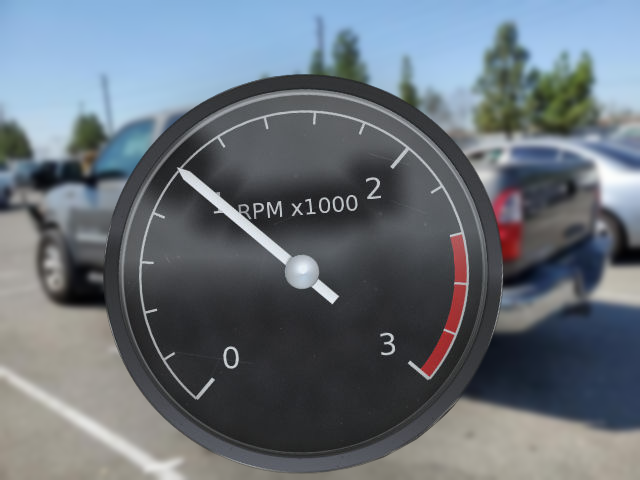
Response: 1000 (rpm)
